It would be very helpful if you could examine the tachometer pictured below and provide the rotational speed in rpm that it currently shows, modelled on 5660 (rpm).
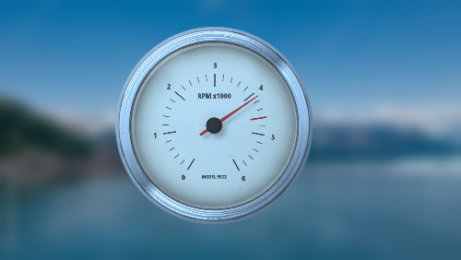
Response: 4100 (rpm)
